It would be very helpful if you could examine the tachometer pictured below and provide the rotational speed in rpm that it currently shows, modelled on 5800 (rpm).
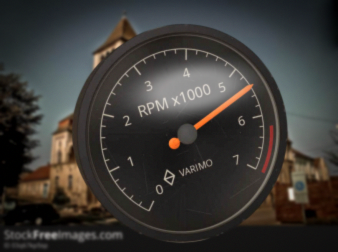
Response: 5400 (rpm)
